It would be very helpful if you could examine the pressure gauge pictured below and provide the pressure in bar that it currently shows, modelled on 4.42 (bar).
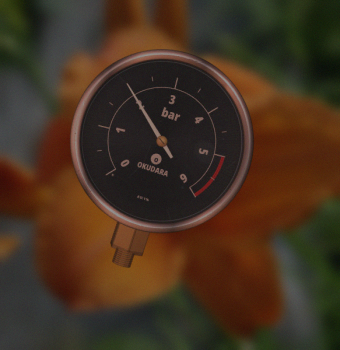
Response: 2 (bar)
